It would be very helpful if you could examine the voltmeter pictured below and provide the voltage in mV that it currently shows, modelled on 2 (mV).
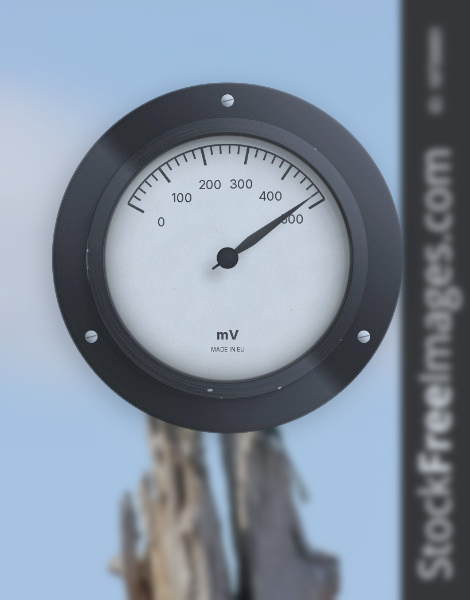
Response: 480 (mV)
